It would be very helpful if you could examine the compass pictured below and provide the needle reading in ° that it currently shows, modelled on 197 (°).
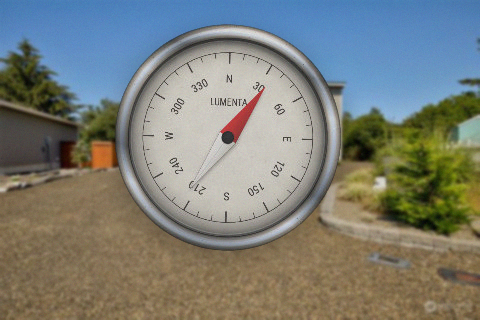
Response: 35 (°)
